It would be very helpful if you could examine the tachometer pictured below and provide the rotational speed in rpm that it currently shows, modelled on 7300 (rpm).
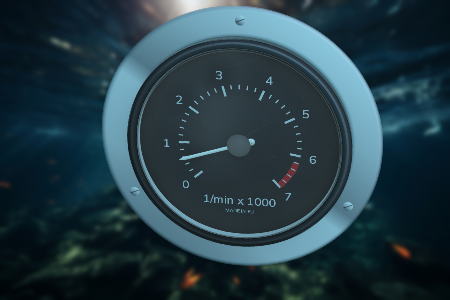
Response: 600 (rpm)
